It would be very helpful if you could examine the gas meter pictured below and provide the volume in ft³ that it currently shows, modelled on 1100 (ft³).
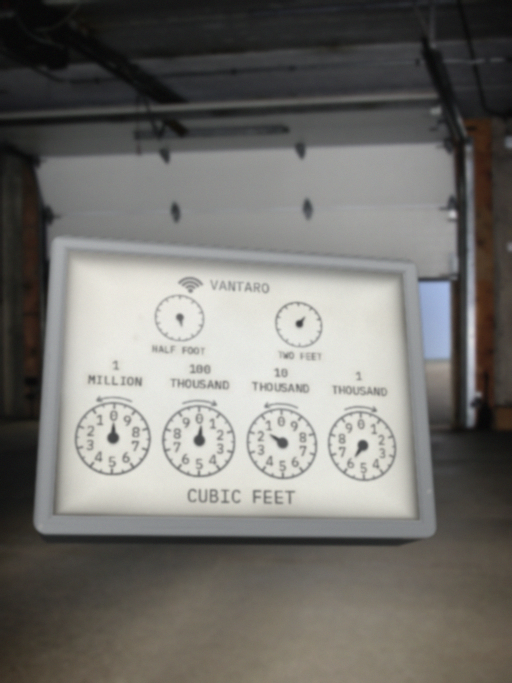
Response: 1600 (ft³)
